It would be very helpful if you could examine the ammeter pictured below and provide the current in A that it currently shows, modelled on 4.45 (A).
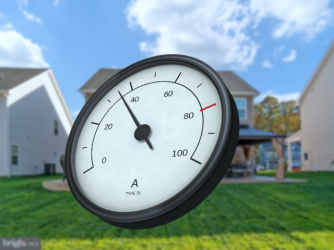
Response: 35 (A)
